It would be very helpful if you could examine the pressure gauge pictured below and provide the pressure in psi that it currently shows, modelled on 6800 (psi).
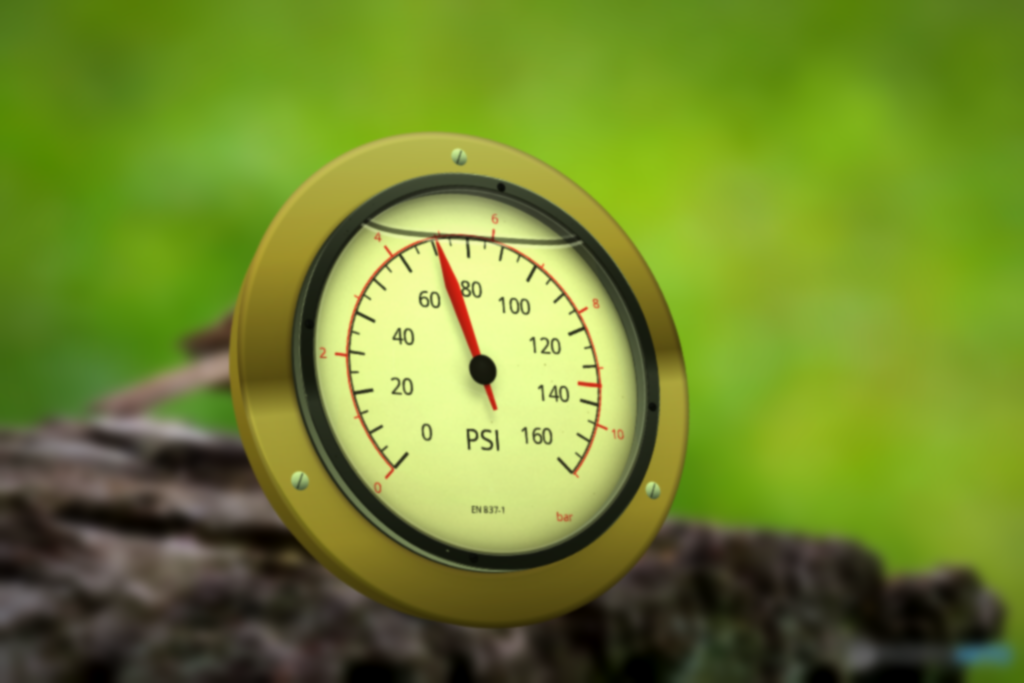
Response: 70 (psi)
